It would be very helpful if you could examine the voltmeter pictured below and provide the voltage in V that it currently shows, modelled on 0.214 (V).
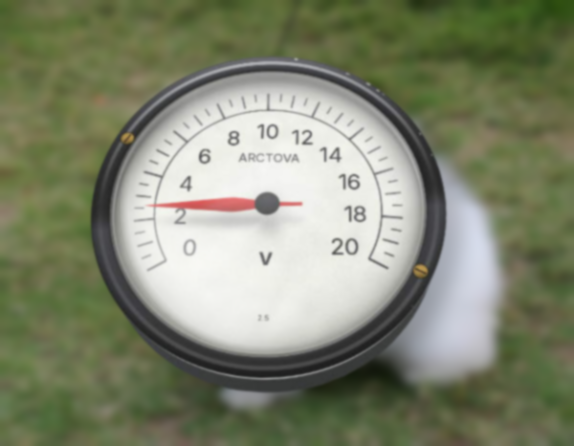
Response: 2.5 (V)
